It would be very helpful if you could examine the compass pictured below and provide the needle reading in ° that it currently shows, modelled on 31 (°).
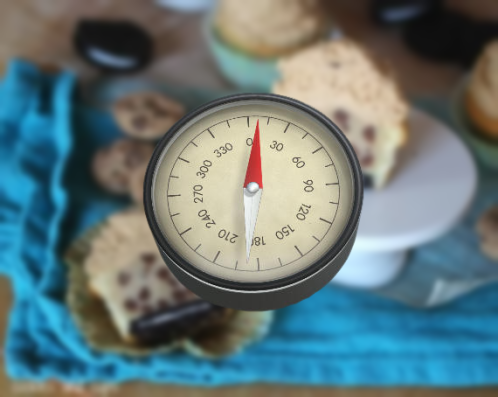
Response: 7.5 (°)
